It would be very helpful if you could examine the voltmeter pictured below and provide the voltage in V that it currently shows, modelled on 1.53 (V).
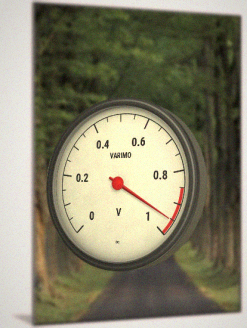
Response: 0.95 (V)
